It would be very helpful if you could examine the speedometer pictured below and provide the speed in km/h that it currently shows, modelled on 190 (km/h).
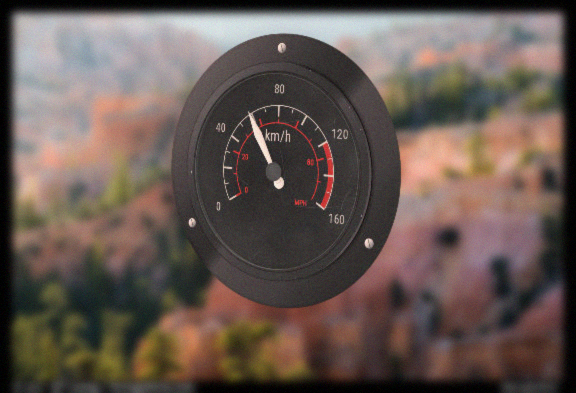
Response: 60 (km/h)
